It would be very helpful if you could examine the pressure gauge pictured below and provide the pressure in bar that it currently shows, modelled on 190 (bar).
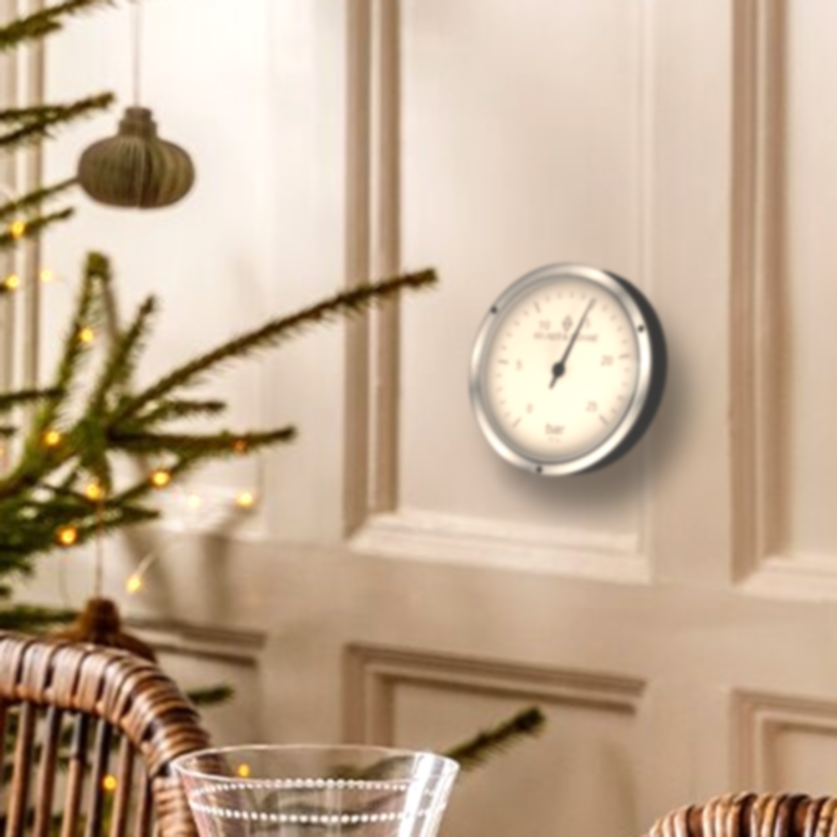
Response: 15 (bar)
